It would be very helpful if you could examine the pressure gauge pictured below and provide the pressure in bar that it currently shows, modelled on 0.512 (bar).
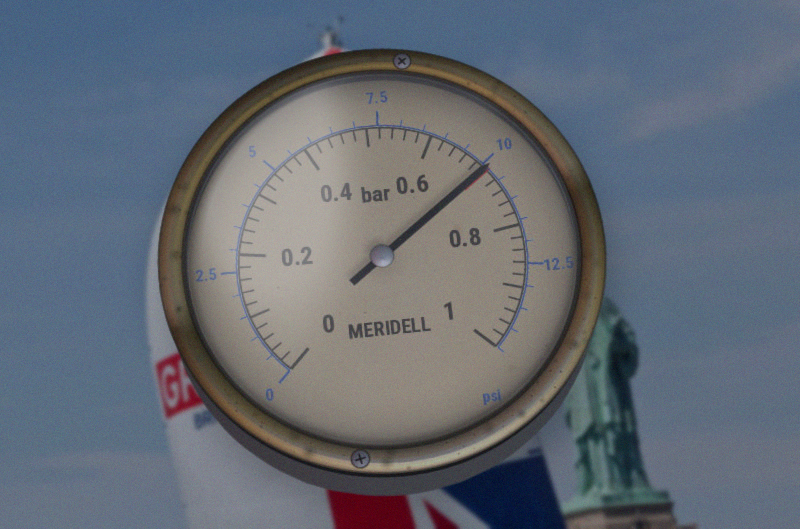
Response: 0.7 (bar)
